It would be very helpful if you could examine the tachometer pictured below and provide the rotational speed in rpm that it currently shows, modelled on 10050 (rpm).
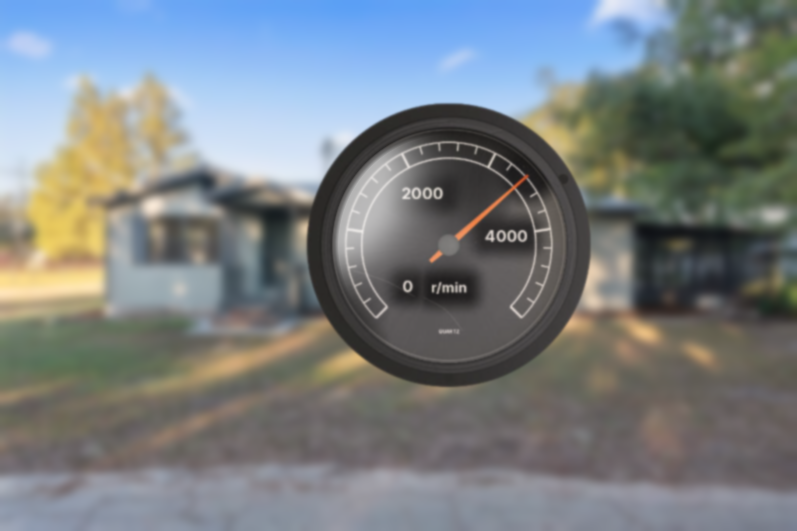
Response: 3400 (rpm)
